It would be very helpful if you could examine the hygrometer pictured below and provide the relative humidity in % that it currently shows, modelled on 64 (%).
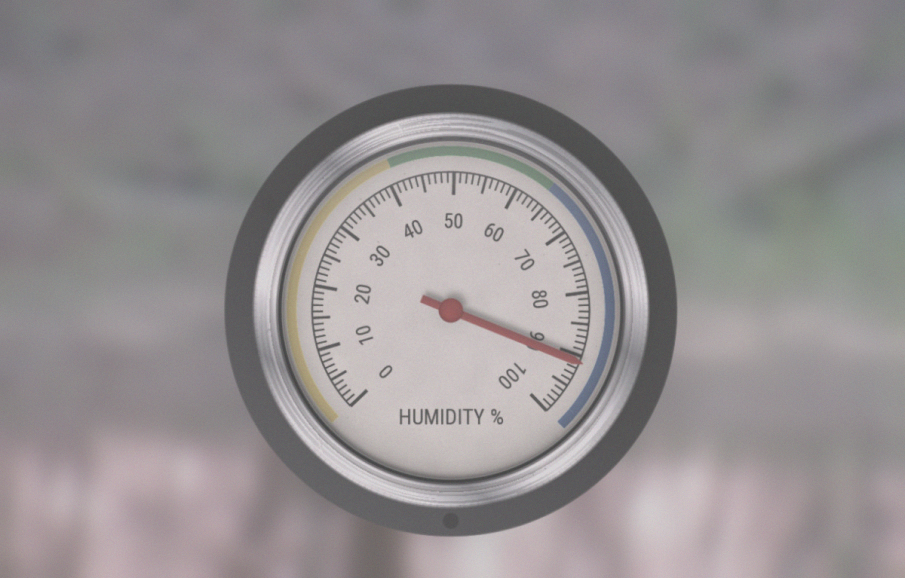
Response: 91 (%)
